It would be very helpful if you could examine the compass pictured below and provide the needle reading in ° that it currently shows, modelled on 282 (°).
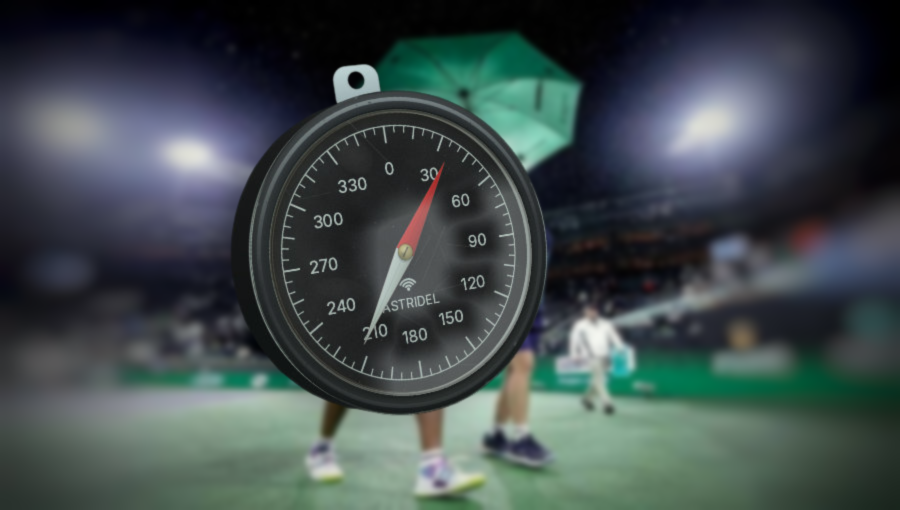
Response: 35 (°)
